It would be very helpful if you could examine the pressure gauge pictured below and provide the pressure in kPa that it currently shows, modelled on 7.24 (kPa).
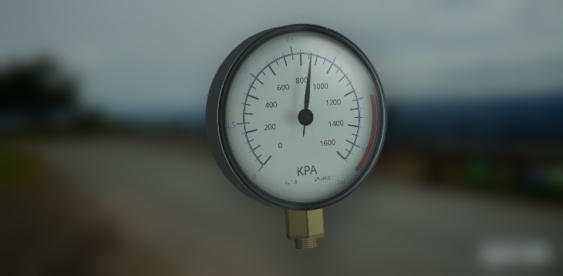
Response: 850 (kPa)
